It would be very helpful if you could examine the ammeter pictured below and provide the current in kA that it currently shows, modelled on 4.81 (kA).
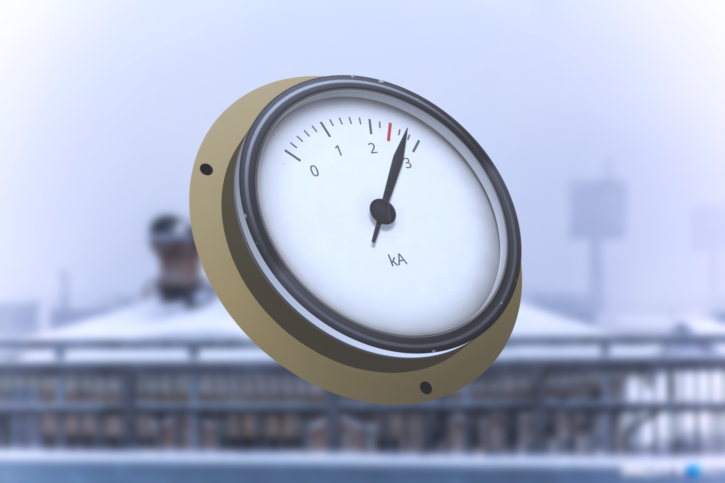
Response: 2.7 (kA)
